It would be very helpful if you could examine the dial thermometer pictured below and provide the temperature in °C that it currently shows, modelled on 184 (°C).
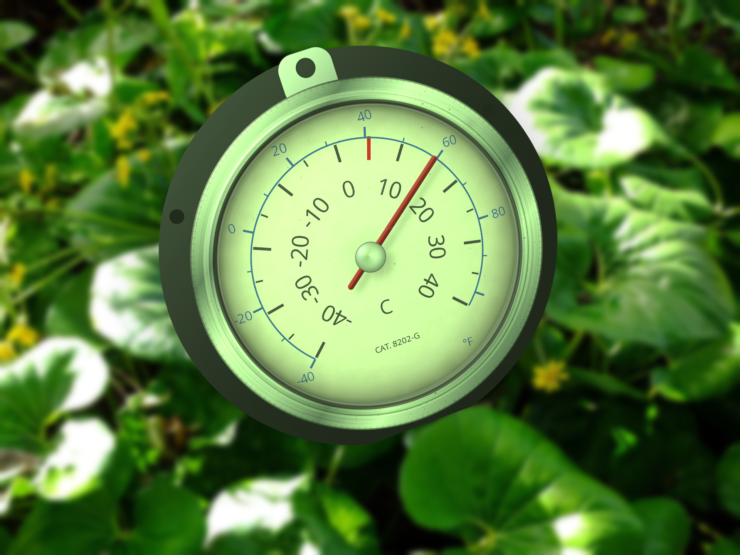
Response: 15 (°C)
